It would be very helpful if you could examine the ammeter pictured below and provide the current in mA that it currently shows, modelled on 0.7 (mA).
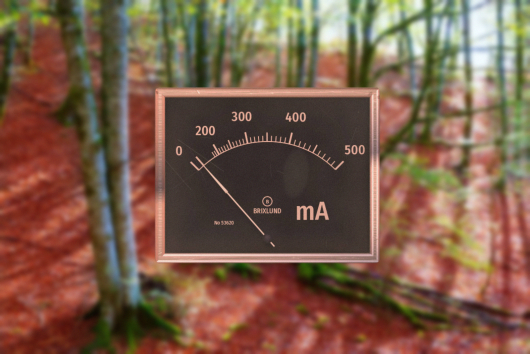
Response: 100 (mA)
